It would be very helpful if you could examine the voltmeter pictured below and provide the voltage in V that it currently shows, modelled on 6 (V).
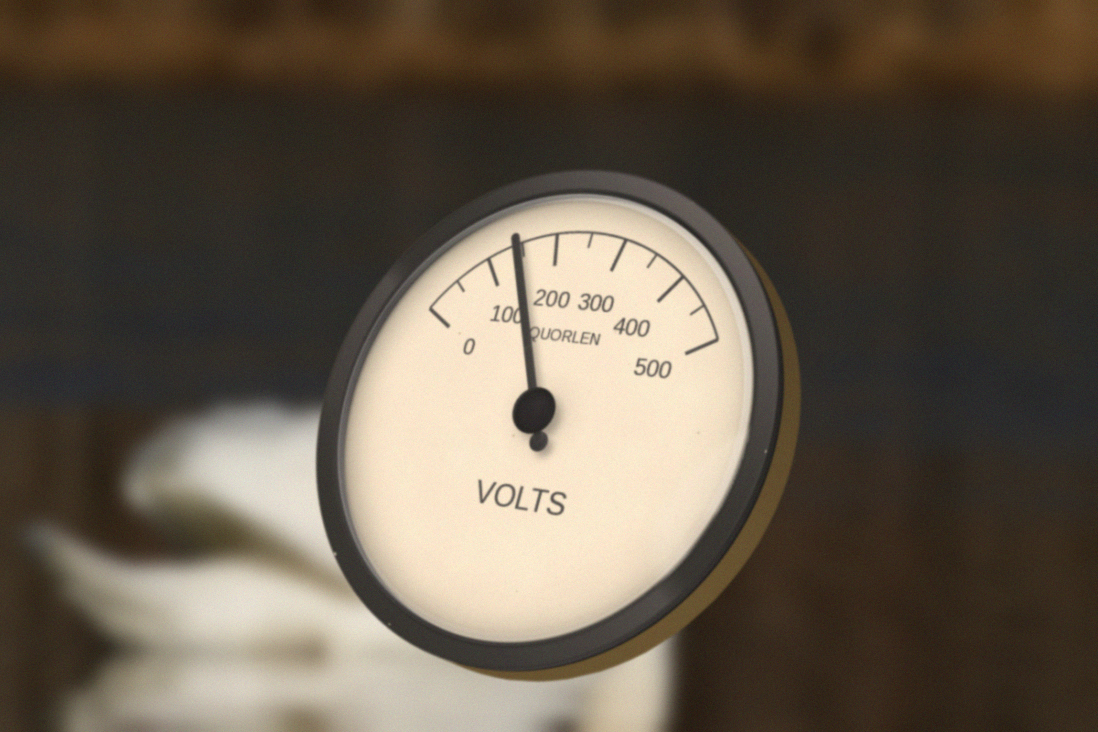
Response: 150 (V)
